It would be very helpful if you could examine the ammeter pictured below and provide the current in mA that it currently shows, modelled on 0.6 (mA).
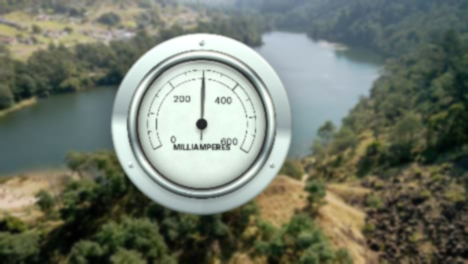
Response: 300 (mA)
